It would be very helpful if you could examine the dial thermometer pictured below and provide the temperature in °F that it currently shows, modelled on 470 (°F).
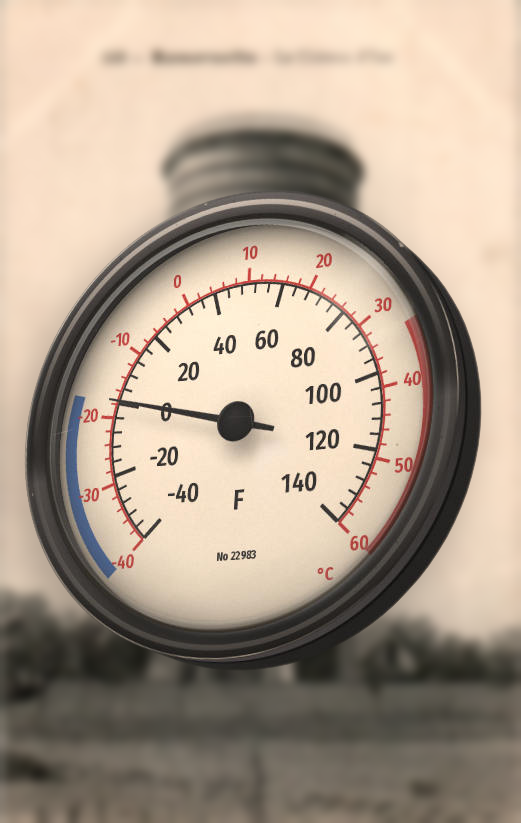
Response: 0 (°F)
